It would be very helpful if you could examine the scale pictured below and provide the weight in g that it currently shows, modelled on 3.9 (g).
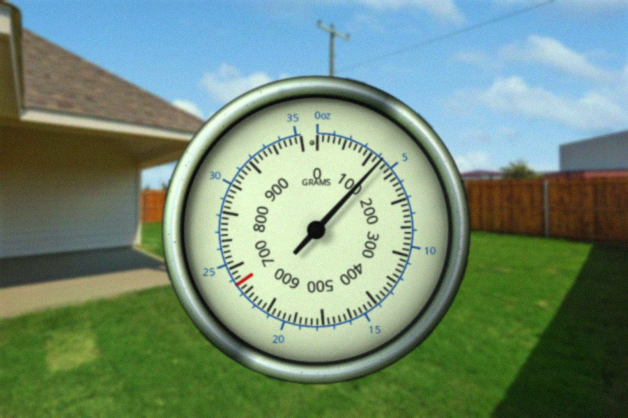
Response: 120 (g)
